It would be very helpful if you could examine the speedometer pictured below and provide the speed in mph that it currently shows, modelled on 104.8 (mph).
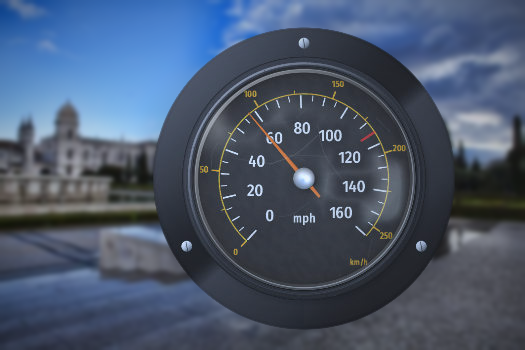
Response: 57.5 (mph)
